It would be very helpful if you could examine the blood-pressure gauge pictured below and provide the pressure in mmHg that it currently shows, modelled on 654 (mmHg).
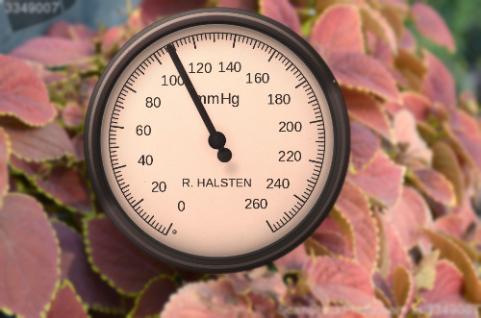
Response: 108 (mmHg)
